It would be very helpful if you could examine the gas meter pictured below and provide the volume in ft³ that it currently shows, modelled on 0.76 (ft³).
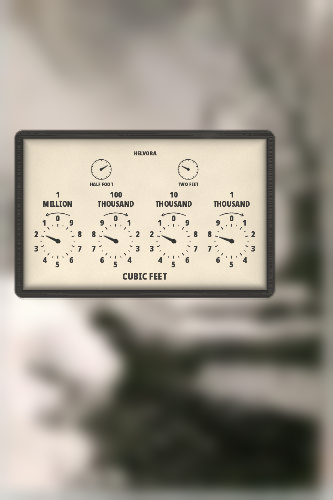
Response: 181800 (ft³)
